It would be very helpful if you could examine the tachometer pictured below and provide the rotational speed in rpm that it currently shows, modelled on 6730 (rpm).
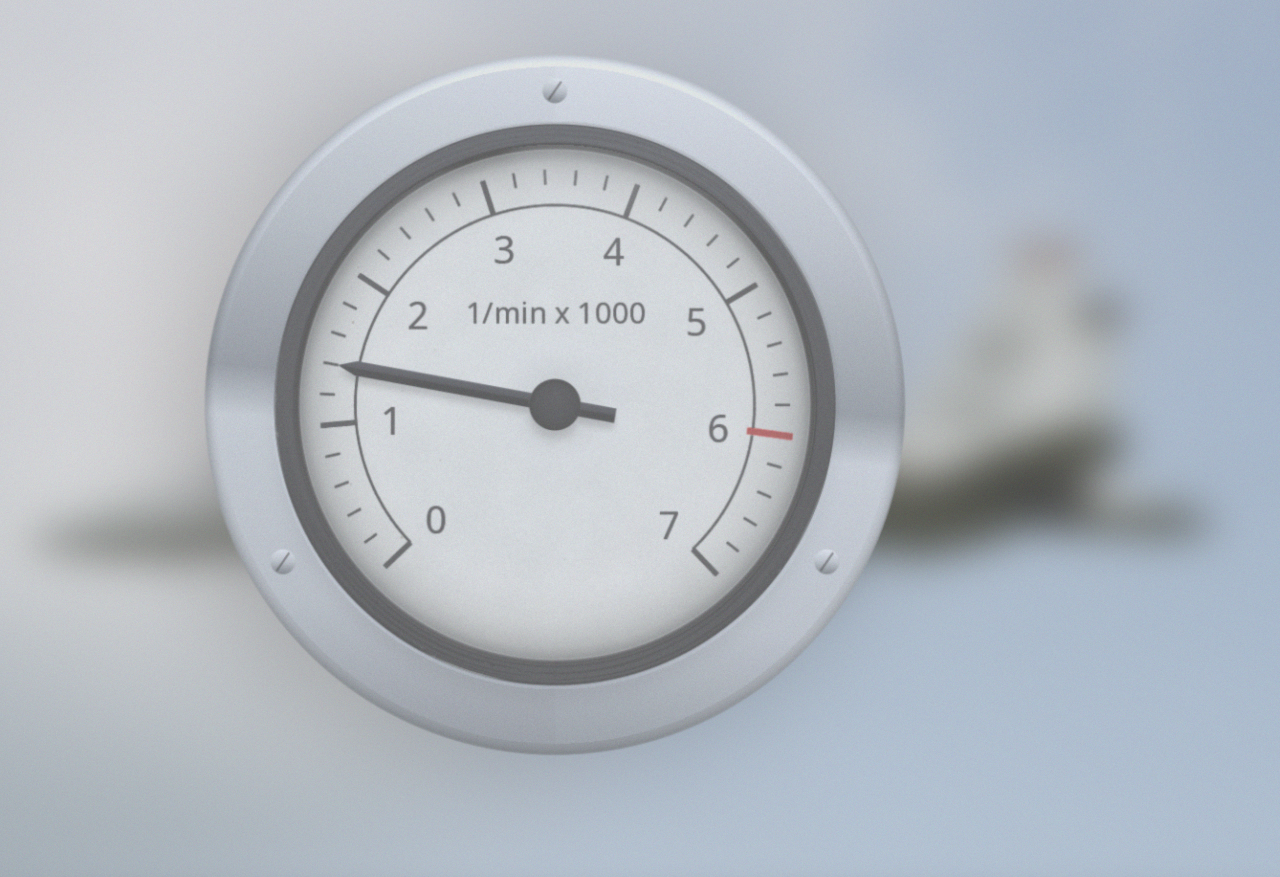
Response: 1400 (rpm)
